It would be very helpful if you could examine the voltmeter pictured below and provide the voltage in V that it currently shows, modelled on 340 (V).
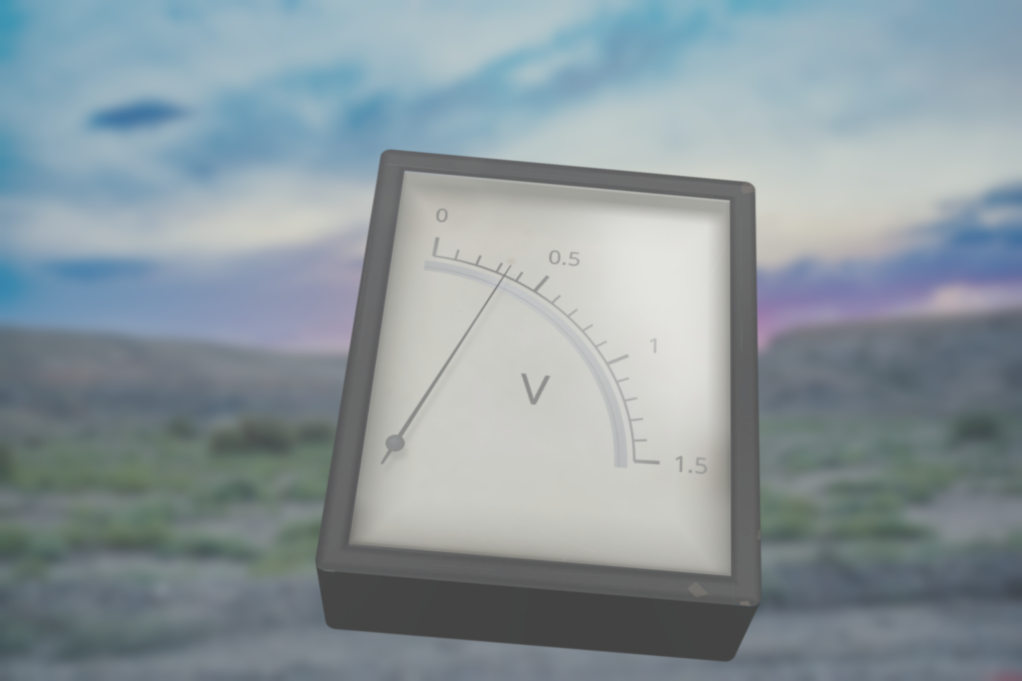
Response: 0.35 (V)
